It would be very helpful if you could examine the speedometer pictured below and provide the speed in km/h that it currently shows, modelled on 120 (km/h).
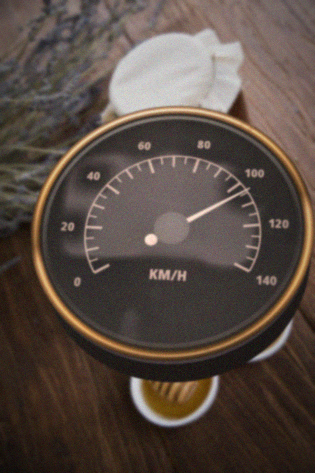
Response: 105 (km/h)
